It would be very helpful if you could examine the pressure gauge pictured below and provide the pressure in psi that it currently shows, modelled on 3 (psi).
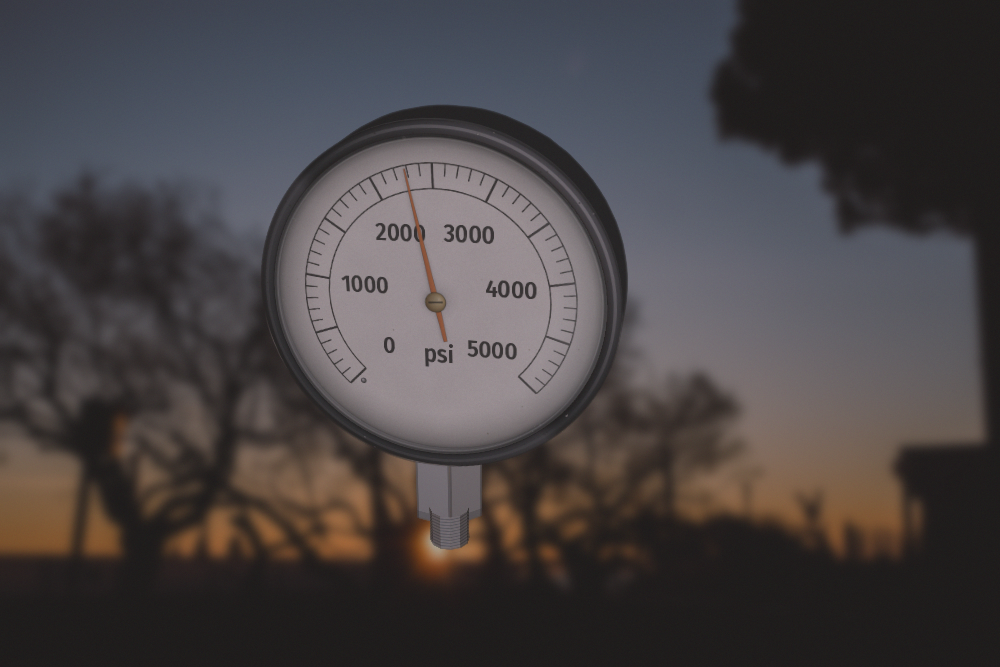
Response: 2300 (psi)
